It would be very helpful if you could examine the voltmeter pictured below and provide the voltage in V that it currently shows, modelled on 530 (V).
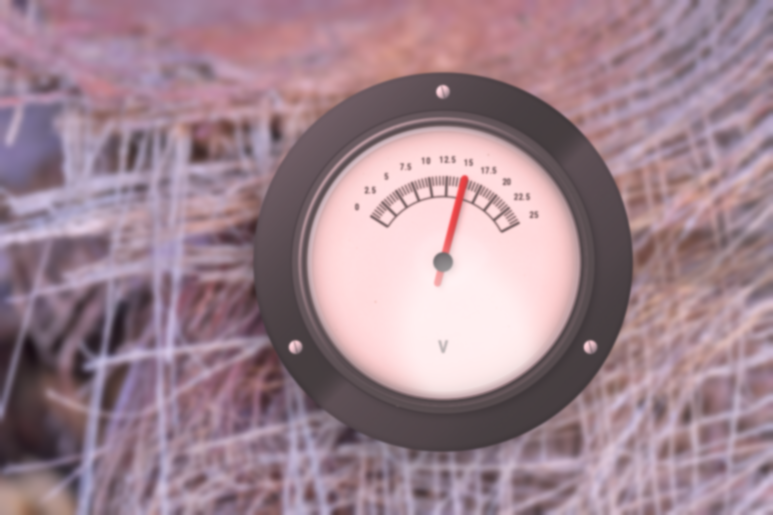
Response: 15 (V)
